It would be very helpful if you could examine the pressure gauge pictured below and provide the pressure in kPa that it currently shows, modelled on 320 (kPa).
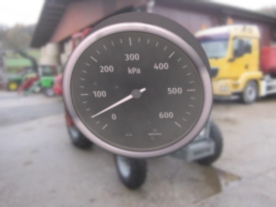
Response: 40 (kPa)
